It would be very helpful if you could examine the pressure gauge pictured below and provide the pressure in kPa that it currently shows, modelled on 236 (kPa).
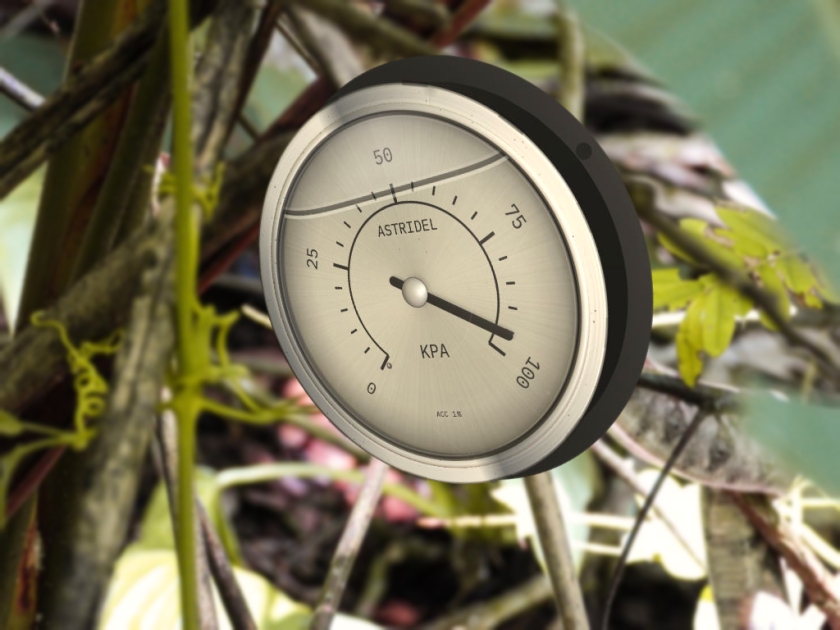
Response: 95 (kPa)
